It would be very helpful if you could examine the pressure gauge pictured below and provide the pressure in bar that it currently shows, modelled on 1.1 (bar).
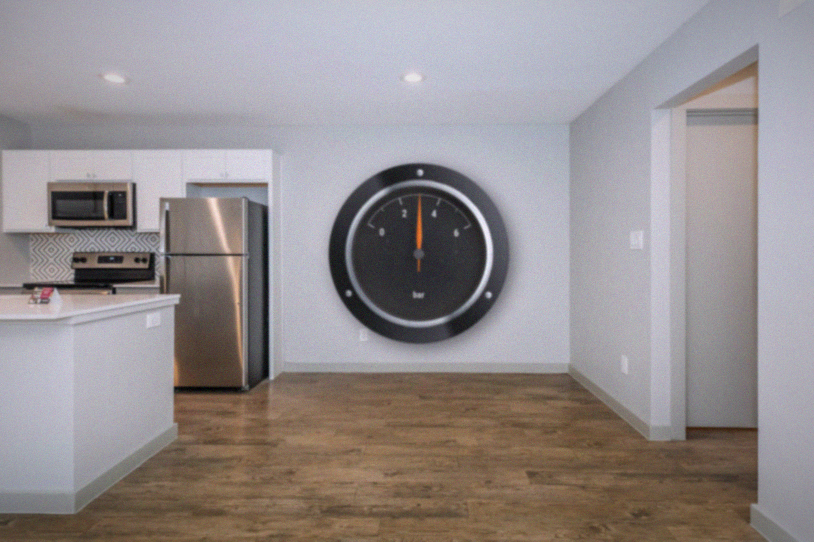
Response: 3 (bar)
